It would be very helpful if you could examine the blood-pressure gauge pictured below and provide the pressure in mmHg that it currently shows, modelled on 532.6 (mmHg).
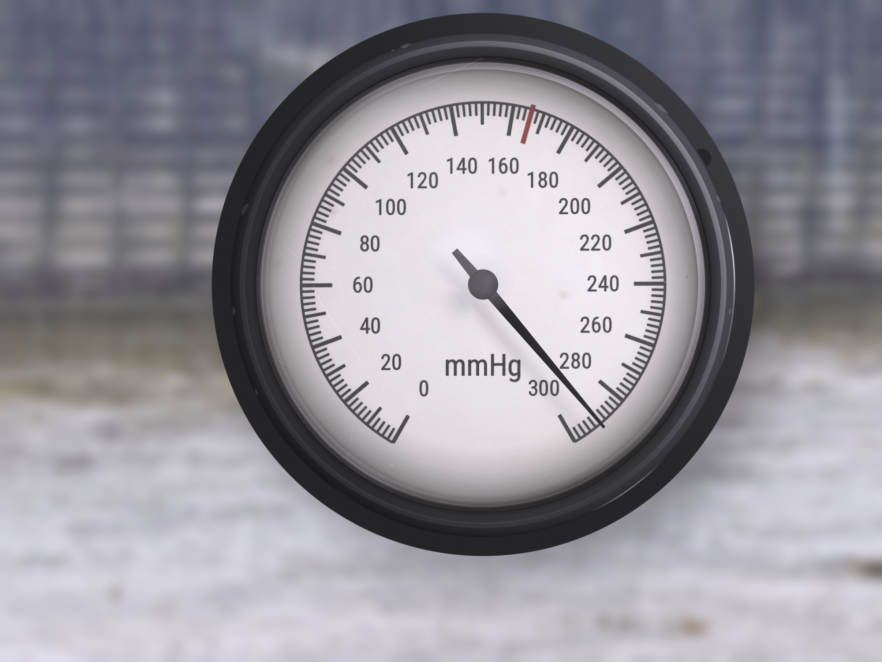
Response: 290 (mmHg)
